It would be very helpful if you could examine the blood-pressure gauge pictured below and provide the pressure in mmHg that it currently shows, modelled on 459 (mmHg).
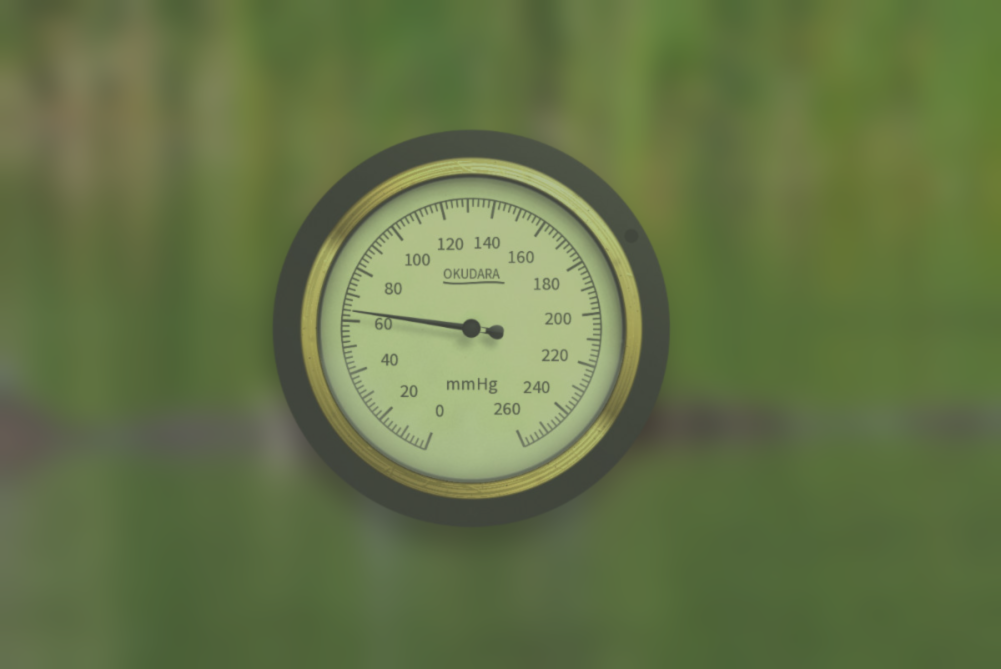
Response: 64 (mmHg)
